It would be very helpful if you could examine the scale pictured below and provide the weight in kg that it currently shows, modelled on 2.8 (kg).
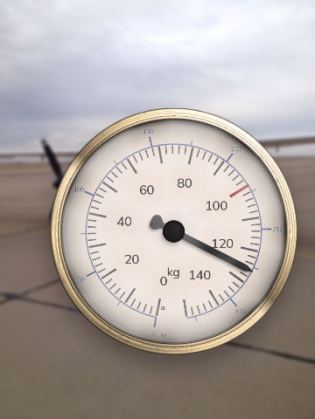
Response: 126 (kg)
